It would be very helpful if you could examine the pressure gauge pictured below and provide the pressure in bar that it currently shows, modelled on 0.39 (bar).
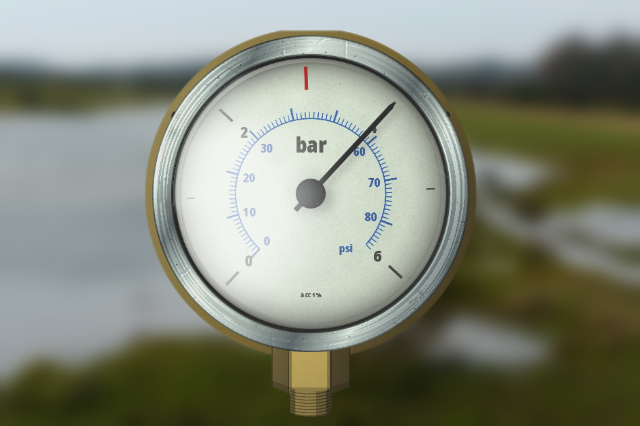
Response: 4 (bar)
